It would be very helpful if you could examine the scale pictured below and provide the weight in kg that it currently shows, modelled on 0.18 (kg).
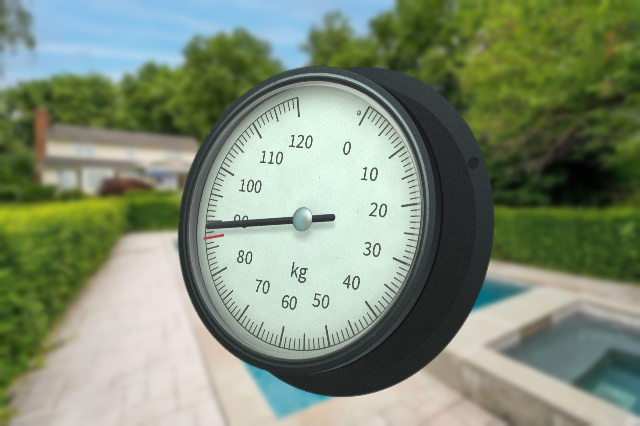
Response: 89 (kg)
